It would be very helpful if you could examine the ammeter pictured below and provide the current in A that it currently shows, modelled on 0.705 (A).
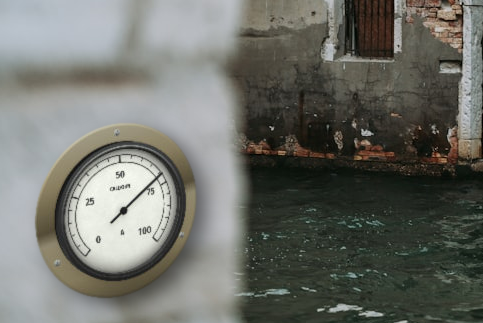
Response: 70 (A)
